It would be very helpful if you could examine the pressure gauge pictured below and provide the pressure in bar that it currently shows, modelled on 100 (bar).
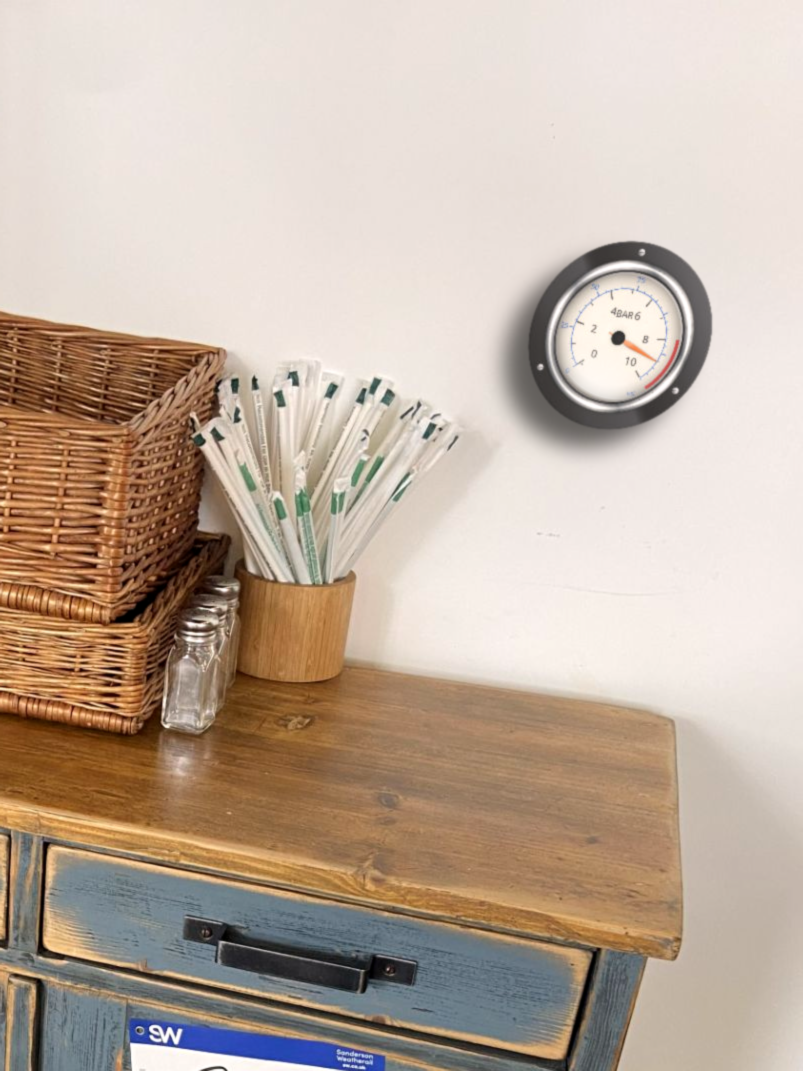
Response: 9 (bar)
